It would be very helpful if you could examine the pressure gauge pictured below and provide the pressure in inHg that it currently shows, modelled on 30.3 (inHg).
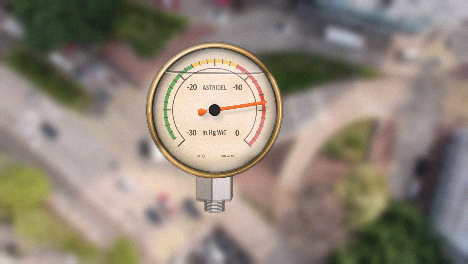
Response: -6 (inHg)
